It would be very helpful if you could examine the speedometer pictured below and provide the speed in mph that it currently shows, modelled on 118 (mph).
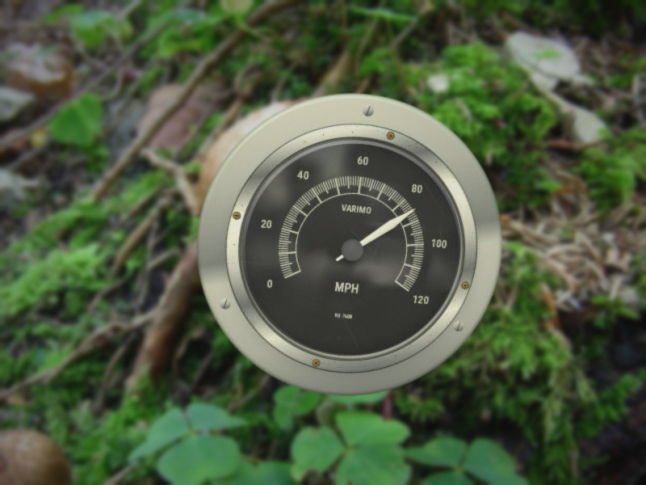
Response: 85 (mph)
